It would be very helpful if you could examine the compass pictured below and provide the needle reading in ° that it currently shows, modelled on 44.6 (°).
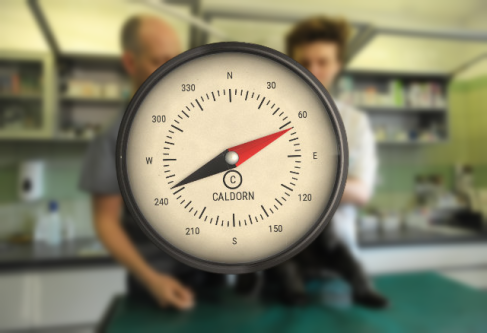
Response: 65 (°)
